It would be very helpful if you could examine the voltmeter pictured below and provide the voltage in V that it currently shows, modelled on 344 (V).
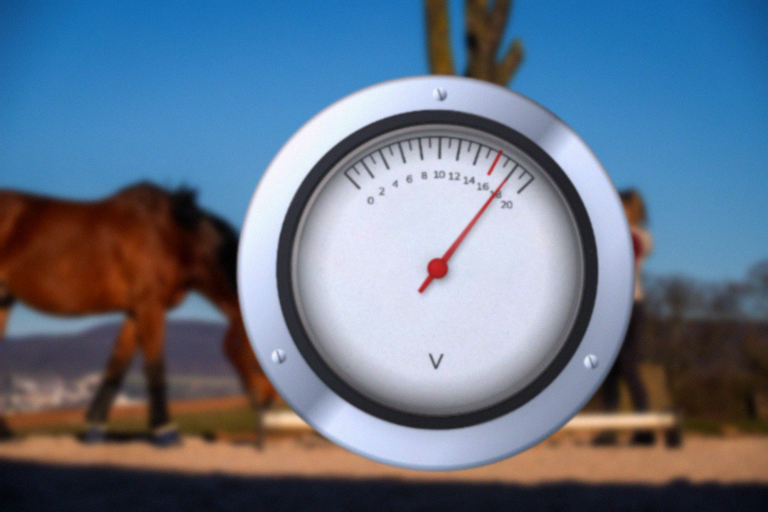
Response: 18 (V)
